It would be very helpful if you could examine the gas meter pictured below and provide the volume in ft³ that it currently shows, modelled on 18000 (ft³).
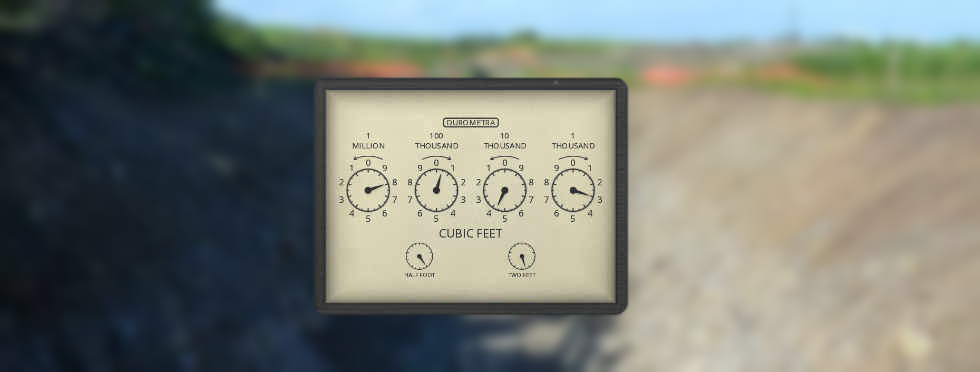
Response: 804300 (ft³)
